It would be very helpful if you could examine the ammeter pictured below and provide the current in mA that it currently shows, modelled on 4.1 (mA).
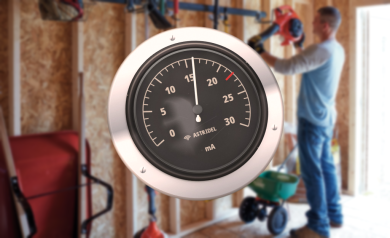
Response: 16 (mA)
